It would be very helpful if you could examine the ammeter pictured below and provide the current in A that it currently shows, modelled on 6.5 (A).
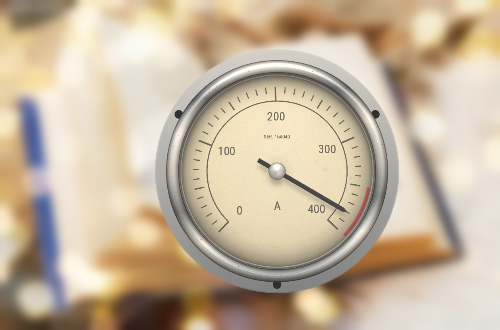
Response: 380 (A)
